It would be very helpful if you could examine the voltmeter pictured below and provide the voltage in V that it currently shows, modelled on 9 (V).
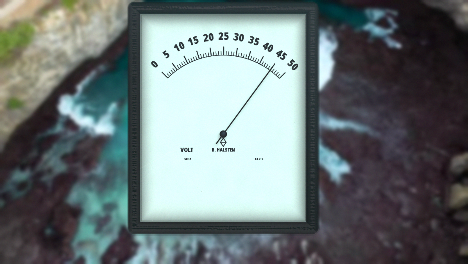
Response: 45 (V)
